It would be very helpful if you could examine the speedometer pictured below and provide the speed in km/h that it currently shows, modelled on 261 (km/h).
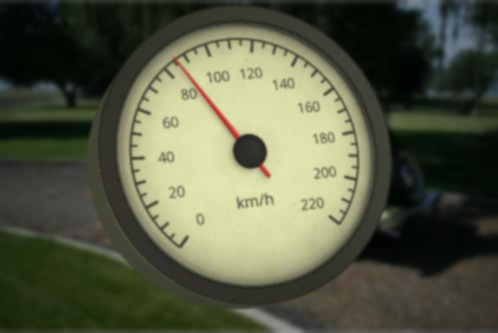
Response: 85 (km/h)
